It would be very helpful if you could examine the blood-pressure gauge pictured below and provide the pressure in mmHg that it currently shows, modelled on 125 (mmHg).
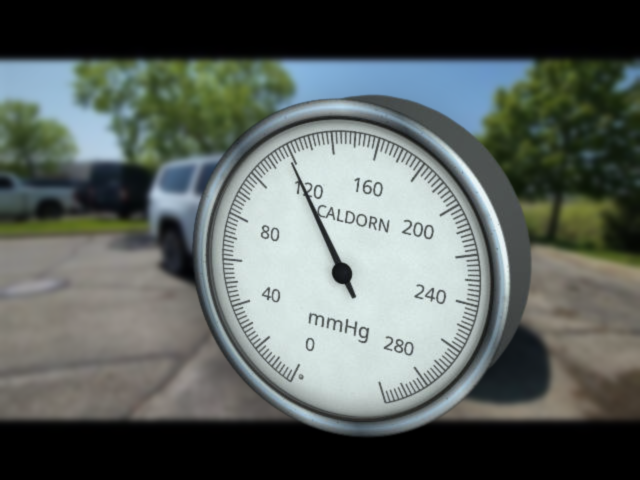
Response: 120 (mmHg)
